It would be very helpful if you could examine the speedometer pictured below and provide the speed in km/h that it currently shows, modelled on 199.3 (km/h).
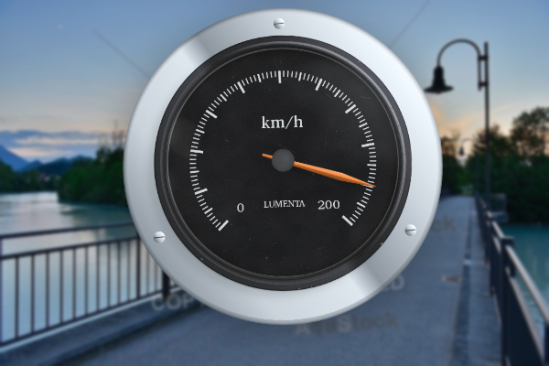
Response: 180 (km/h)
